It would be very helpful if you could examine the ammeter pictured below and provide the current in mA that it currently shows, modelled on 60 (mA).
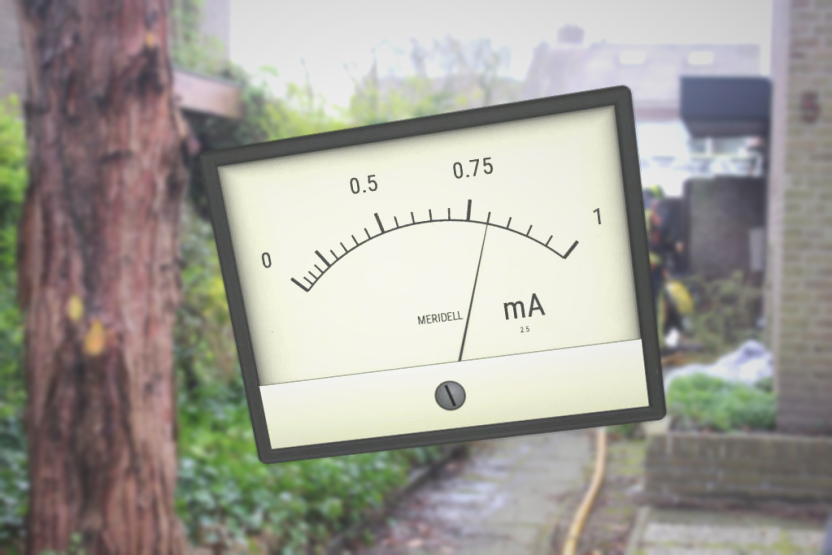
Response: 0.8 (mA)
